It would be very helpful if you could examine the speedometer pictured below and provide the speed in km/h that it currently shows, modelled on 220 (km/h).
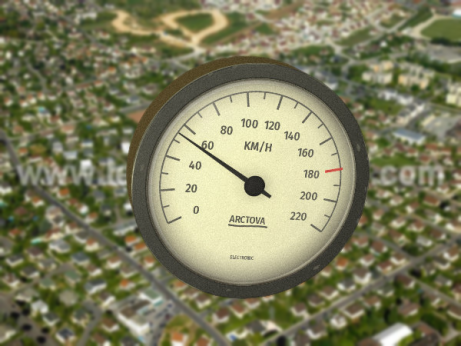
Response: 55 (km/h)
